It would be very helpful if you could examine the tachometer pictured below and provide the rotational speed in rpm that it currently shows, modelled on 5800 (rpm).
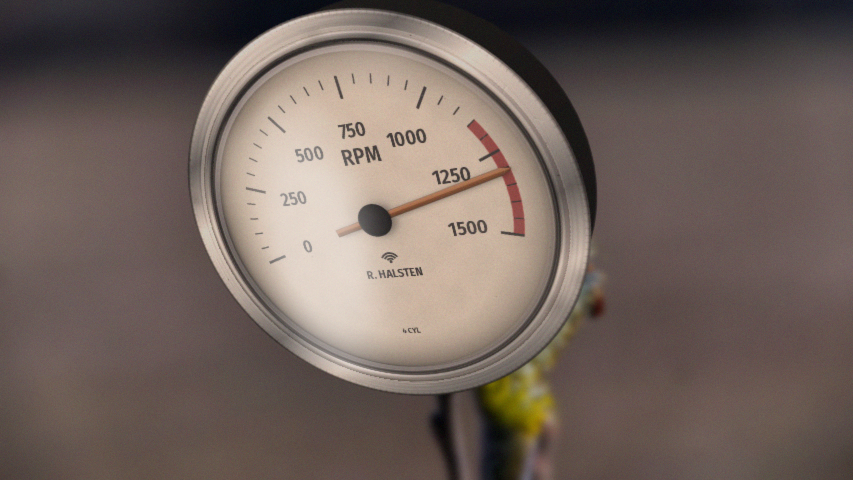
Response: 1300 (rpm)
